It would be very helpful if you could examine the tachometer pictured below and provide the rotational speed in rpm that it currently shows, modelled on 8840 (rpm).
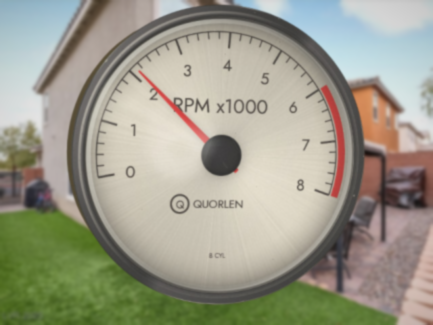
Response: 2100 (rpm)
